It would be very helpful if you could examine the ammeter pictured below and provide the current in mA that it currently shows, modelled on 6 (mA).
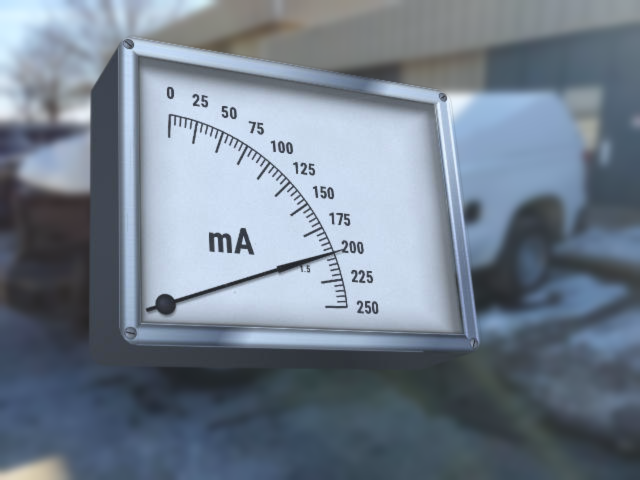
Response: 200 (mA)
